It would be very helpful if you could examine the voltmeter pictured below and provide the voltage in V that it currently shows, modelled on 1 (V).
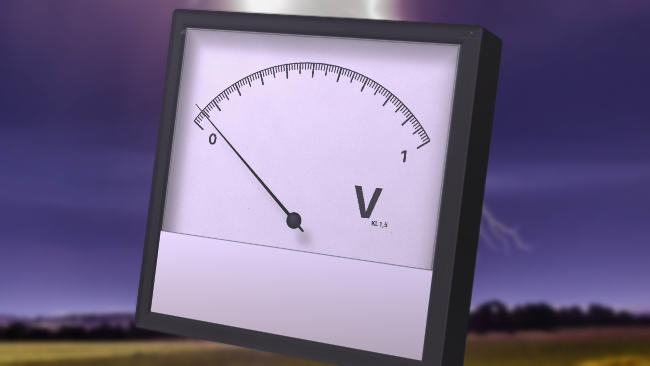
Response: 0.05 (V)
